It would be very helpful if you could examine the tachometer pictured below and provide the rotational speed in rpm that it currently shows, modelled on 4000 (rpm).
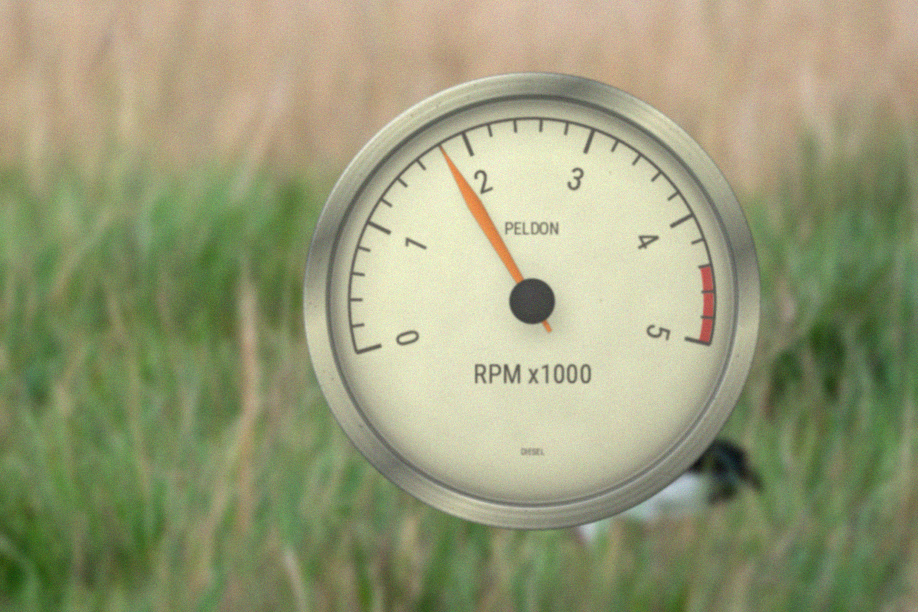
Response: 1800 (rpm)
